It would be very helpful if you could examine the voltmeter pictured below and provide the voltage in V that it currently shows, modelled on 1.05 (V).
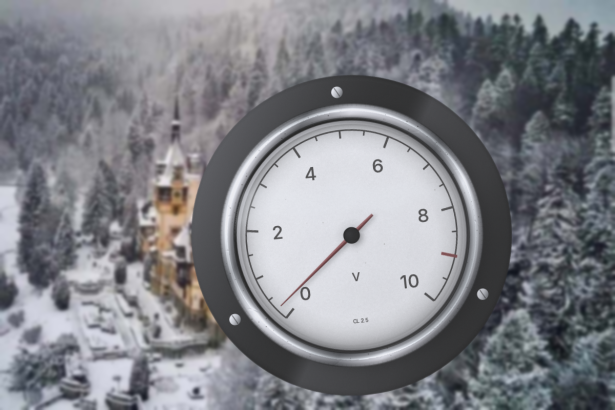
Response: 0.25 (V)
